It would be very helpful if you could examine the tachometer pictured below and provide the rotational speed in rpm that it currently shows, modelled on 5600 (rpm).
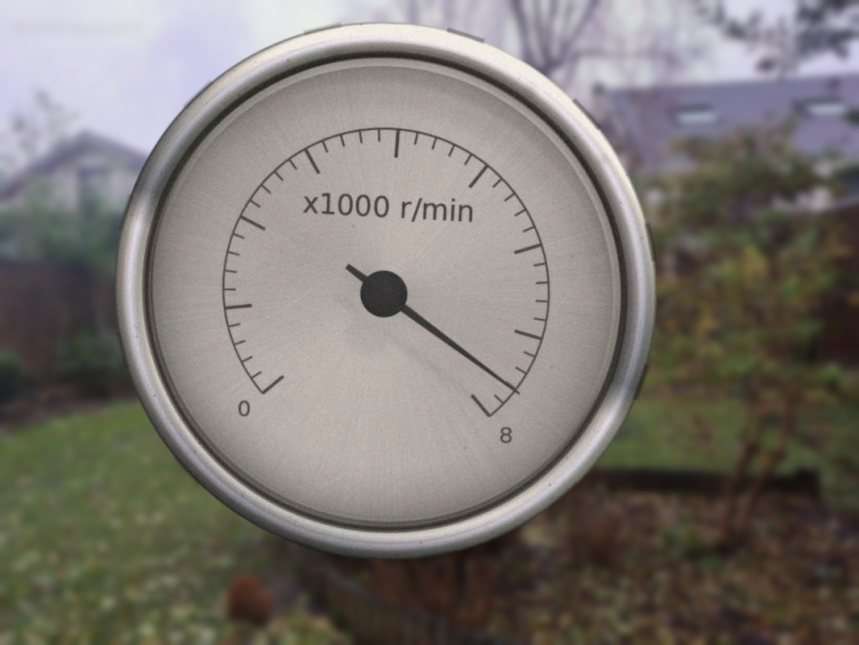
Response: 7600 (rpm)
